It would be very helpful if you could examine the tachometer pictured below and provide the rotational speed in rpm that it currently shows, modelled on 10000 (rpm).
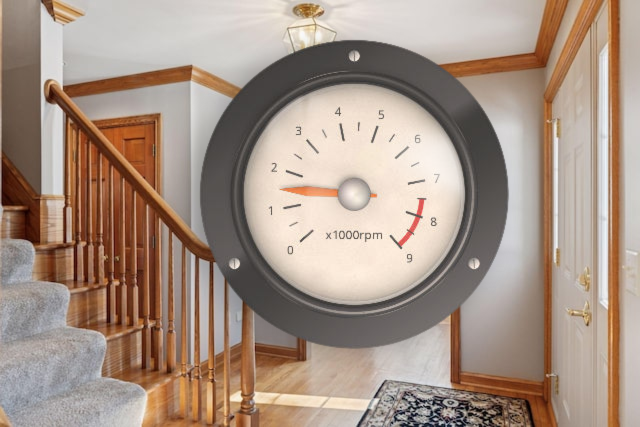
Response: 1500 (rpm)
